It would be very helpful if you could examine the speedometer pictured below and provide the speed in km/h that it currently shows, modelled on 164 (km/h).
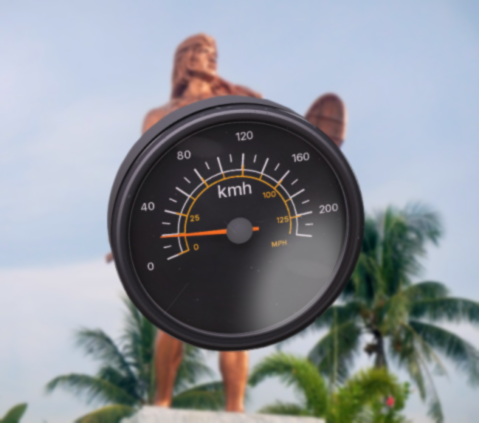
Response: 20 (km/h)
